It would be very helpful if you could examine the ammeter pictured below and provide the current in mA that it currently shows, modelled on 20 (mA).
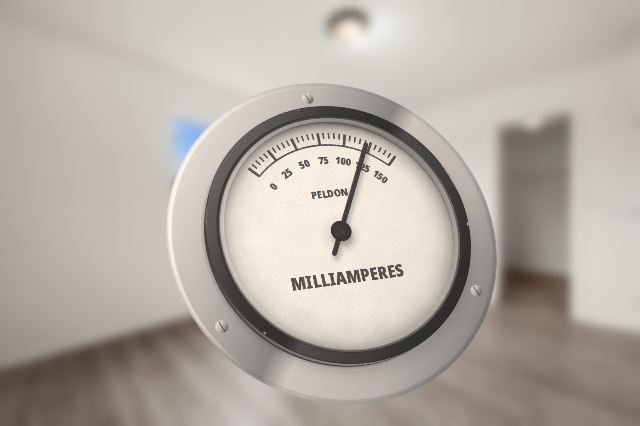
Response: 120 (mA)
